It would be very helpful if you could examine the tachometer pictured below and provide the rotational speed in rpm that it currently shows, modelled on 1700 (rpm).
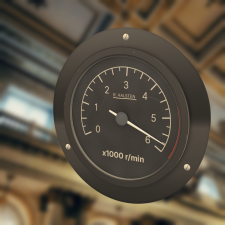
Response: 5750 (rpm)
